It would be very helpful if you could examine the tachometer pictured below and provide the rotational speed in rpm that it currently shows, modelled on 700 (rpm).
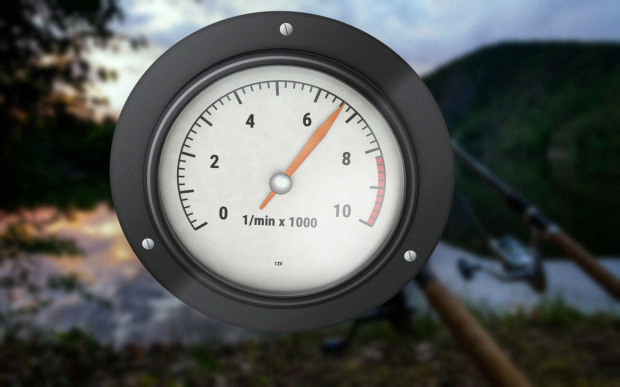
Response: 6600 (rpm)
